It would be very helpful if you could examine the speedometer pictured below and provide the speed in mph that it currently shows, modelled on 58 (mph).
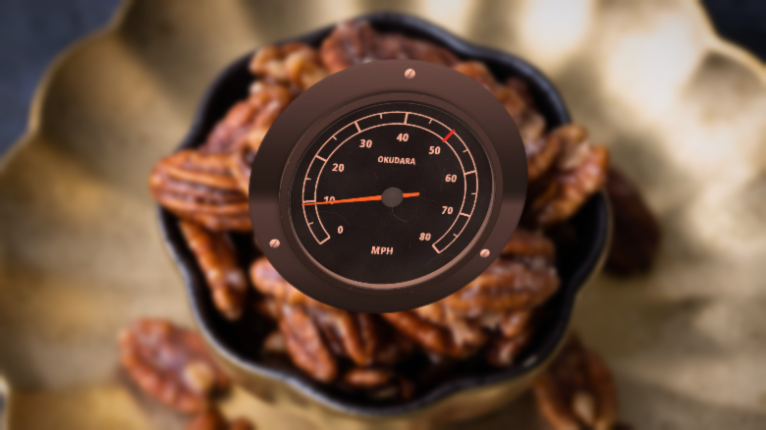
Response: 10 (mph)
